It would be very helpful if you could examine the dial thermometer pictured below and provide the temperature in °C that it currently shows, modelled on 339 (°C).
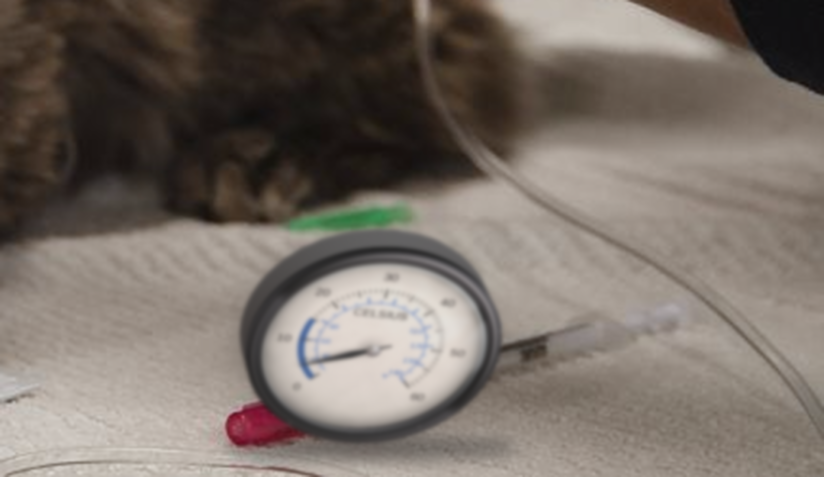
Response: 5 (°C)
